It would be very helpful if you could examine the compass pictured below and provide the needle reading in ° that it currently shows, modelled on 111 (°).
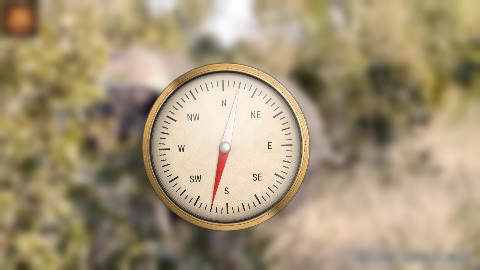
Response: 195 (°)
